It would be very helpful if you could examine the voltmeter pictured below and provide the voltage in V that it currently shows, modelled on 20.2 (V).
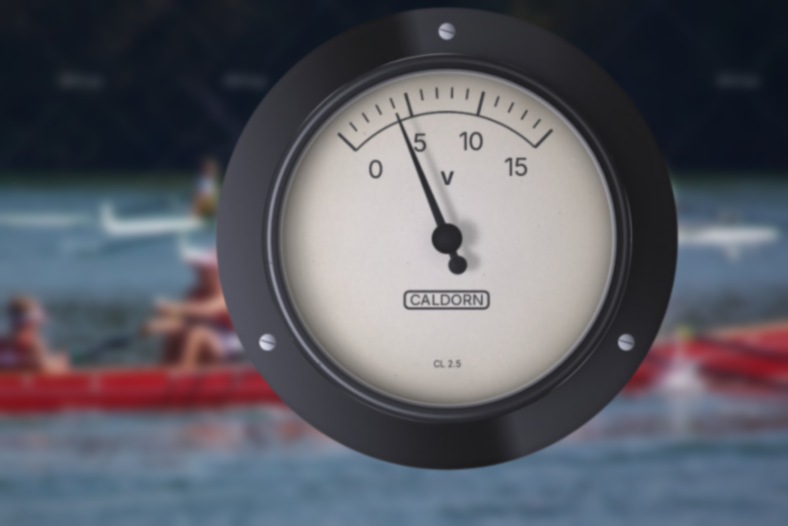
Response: 4 (V)
